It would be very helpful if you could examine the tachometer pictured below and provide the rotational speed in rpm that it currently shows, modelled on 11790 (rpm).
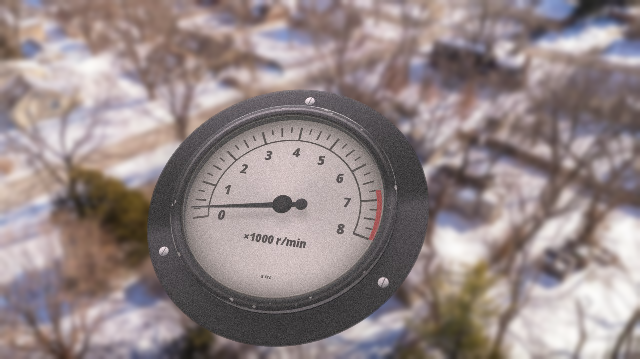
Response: 250 (rpm)
